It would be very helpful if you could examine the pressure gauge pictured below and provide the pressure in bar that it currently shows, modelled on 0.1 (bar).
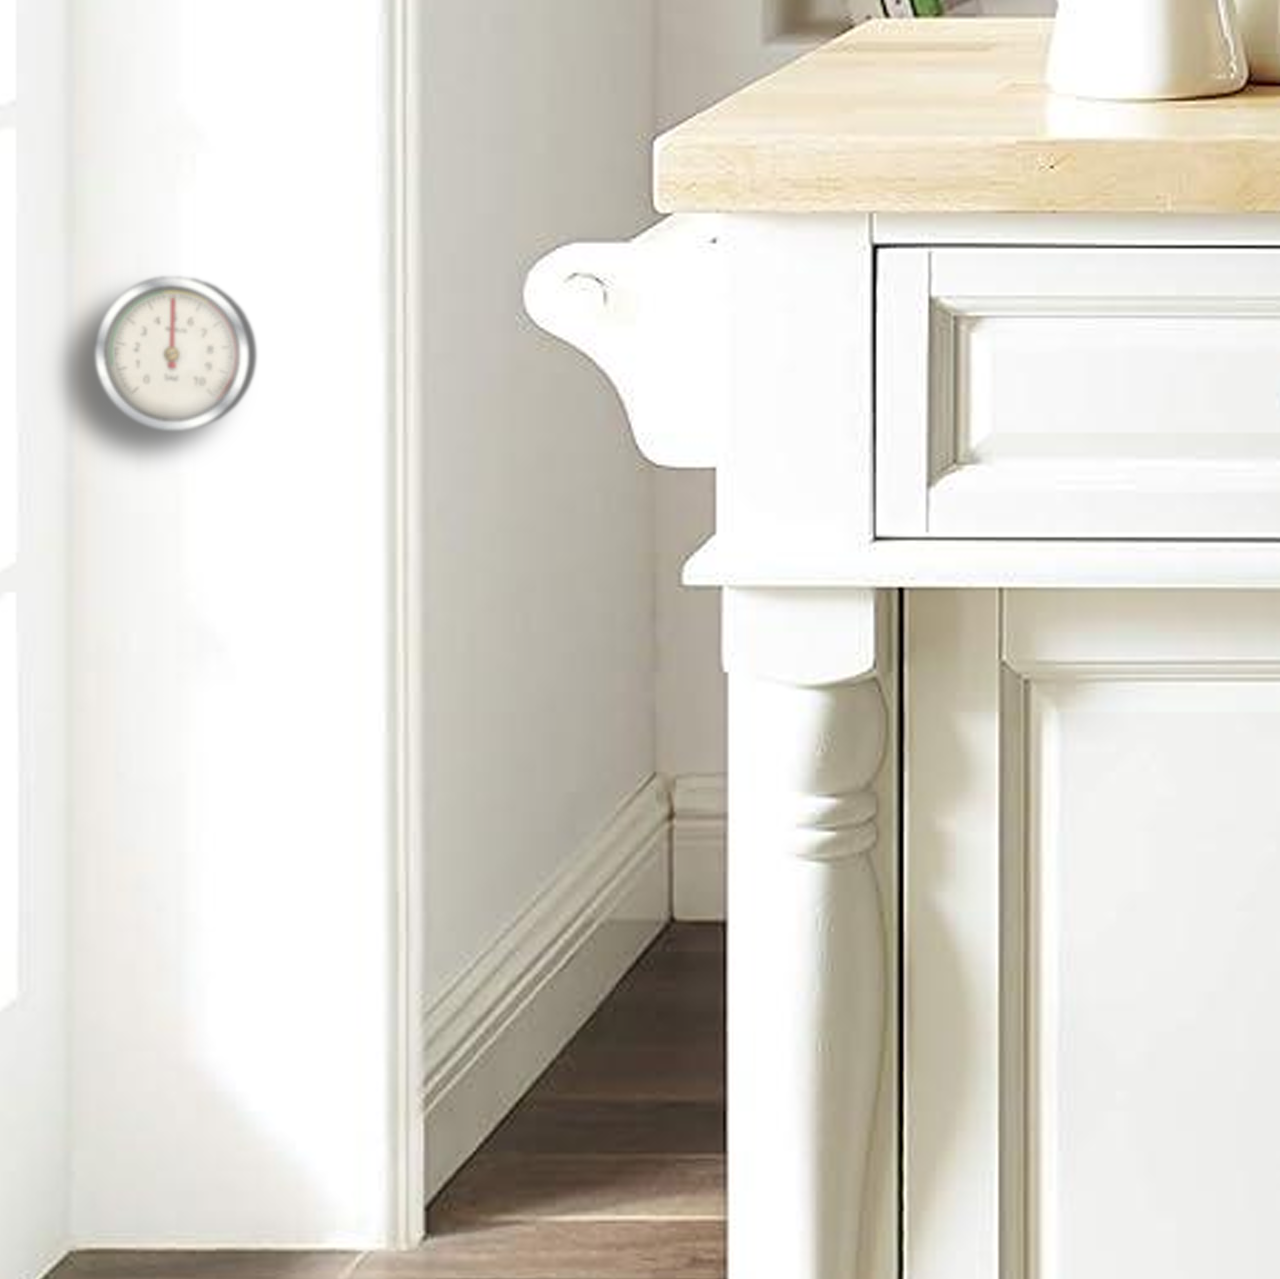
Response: 5 (bar)
